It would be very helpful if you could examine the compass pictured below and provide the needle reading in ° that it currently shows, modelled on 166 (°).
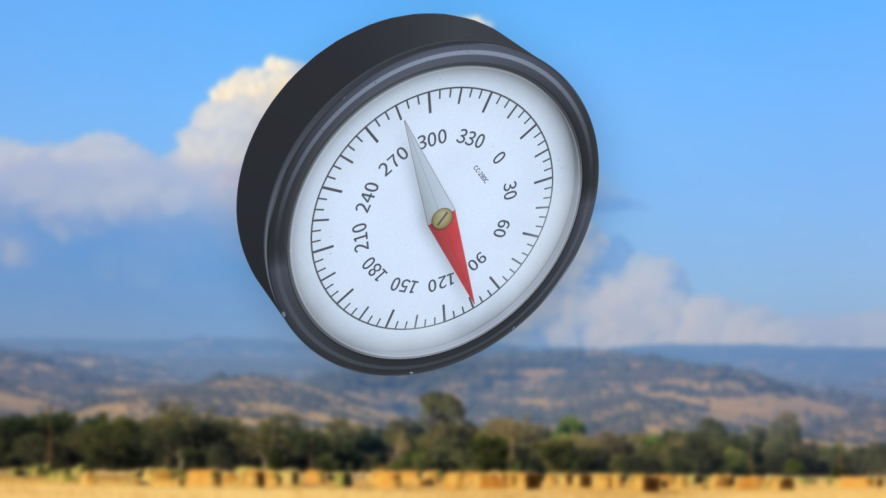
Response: 105 (°)
